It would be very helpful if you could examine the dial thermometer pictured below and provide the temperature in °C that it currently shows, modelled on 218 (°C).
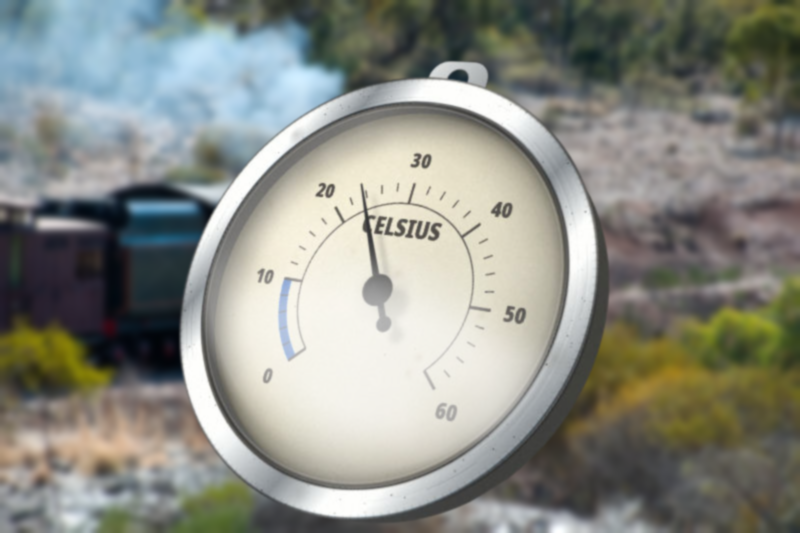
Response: 24 (°C)
